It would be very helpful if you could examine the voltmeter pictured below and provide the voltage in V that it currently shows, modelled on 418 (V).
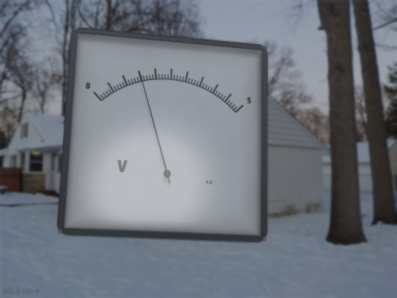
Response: 1.5 (V)
